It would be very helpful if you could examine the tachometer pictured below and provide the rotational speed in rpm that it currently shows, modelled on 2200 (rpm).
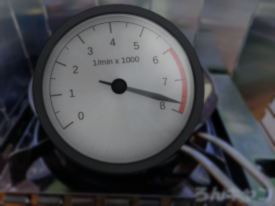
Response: 7750 (rpm)
